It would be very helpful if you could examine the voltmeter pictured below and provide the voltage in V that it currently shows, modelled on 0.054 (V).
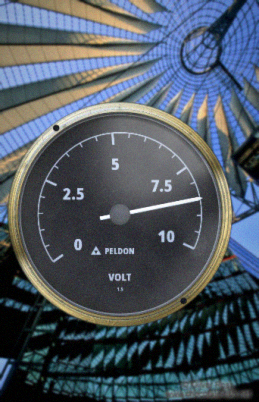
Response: 8.5 (V)
